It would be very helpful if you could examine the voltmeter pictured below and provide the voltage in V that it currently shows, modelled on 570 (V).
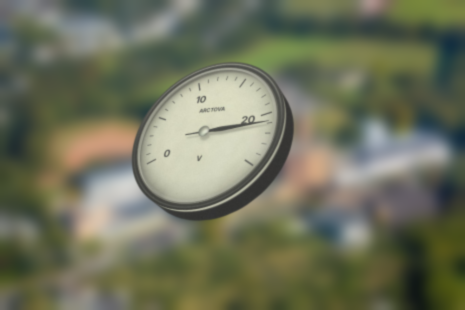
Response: 21 (V)
